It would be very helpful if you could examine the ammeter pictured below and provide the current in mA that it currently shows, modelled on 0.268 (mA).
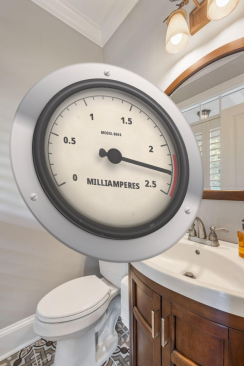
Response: 2.3 (mA)
